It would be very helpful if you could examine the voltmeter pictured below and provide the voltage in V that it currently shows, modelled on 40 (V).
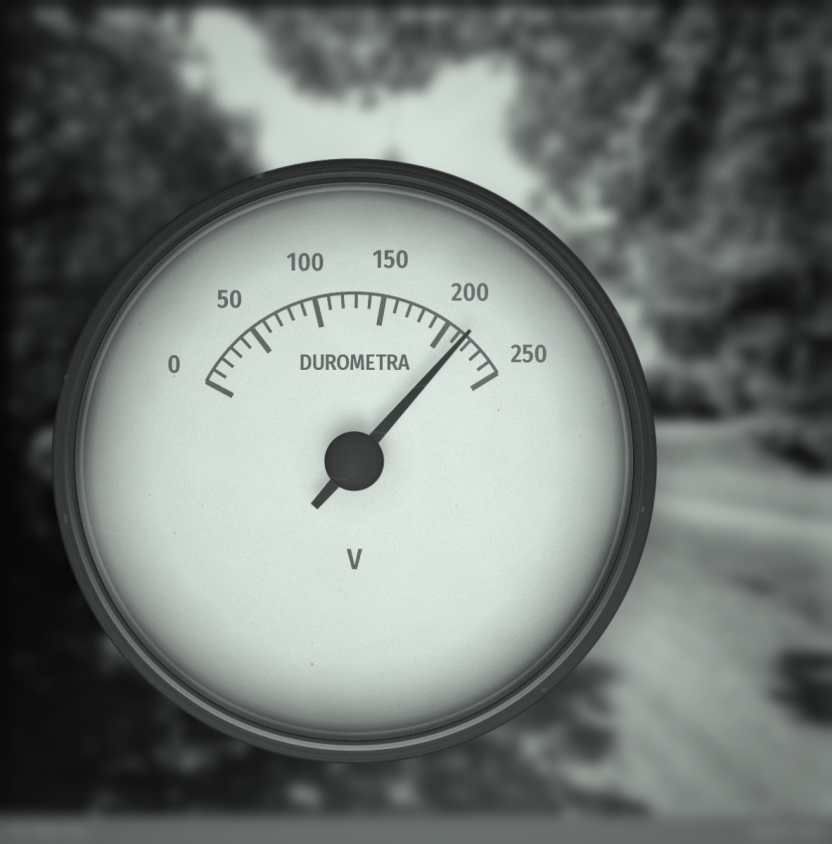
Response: 215 (V)
